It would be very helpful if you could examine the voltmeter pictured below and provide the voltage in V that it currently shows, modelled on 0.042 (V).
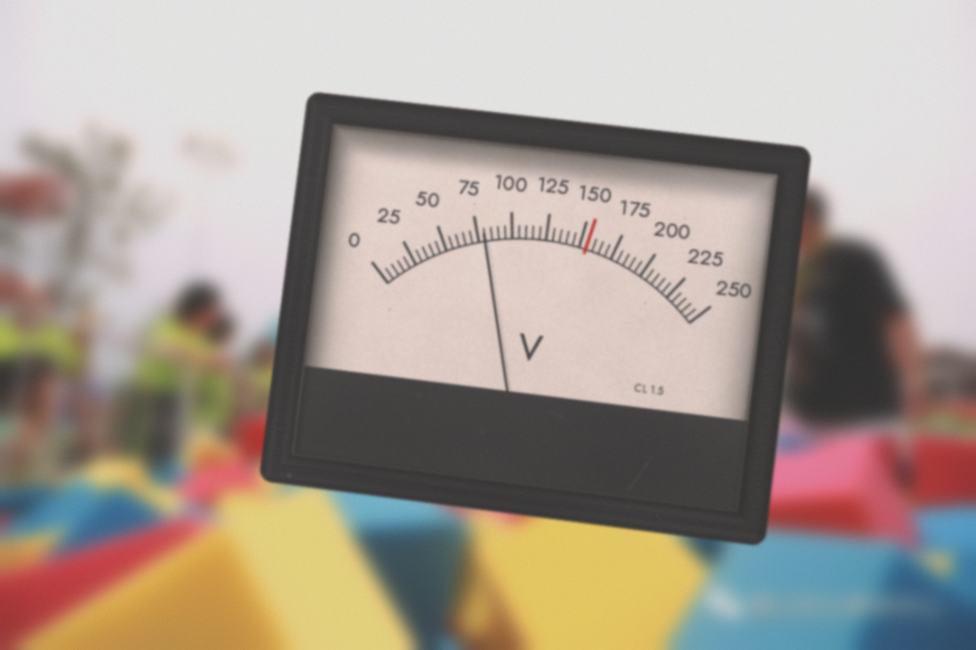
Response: 80 (V)
